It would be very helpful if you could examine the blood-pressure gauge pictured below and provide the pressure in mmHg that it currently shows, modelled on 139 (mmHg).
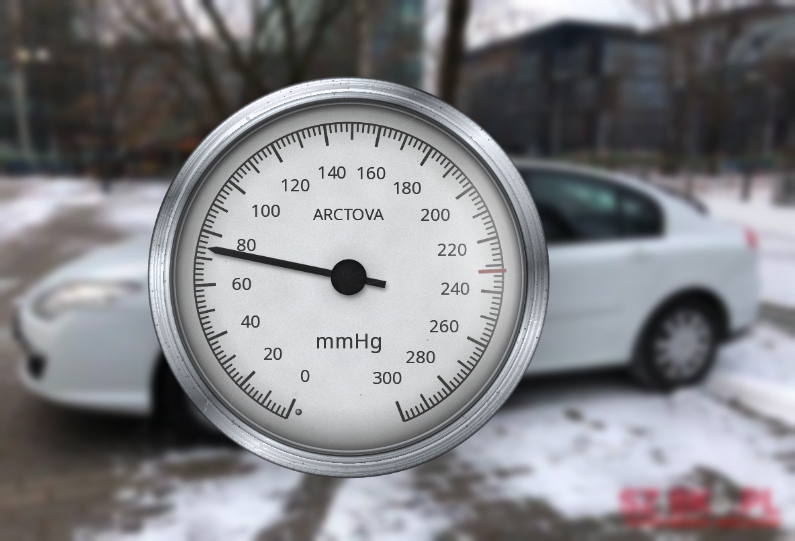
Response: 74 (mmHg)
